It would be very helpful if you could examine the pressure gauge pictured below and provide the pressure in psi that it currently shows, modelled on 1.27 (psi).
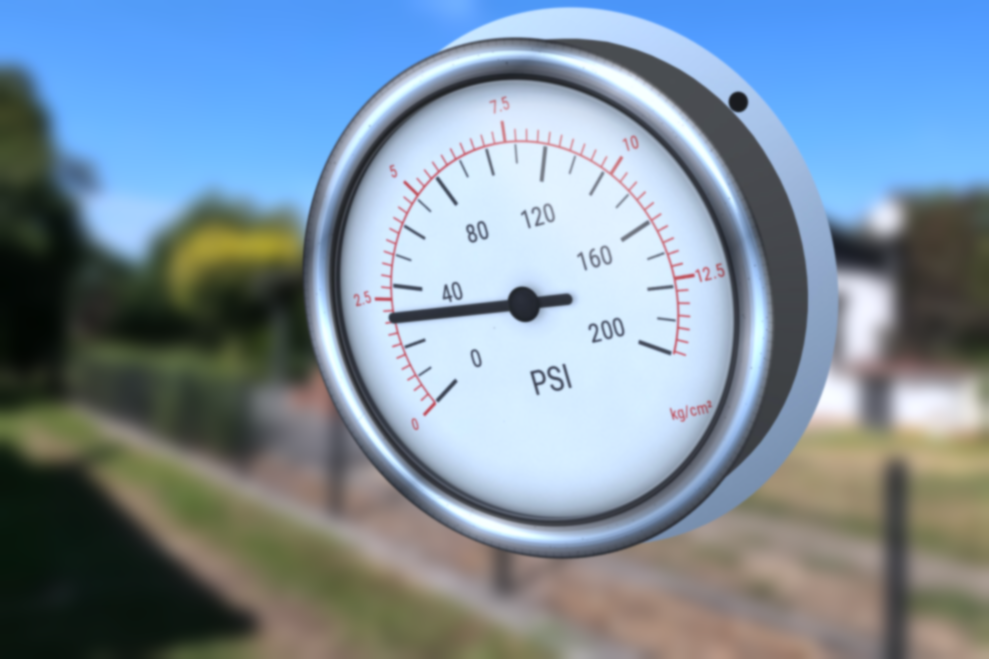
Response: 30 (psi)
